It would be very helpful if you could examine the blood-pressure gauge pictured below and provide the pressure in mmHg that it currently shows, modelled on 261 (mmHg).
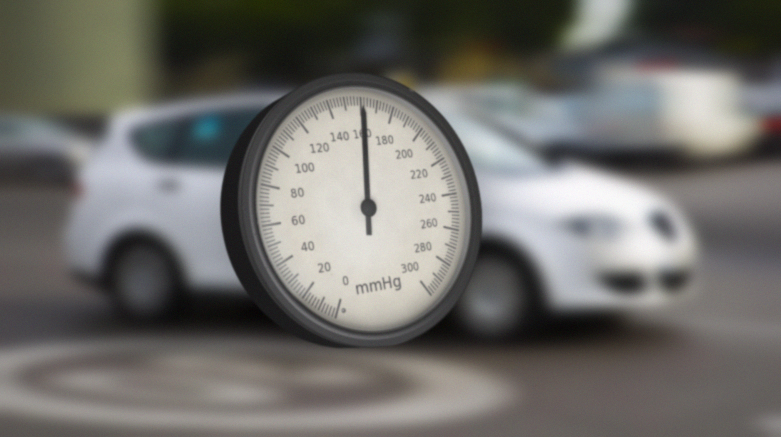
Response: 160 (mmHg)
